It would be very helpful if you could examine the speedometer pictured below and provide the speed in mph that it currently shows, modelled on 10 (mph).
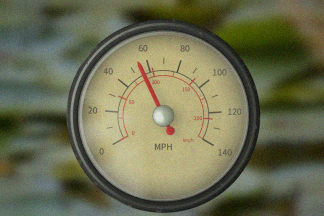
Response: 55 (mph)
